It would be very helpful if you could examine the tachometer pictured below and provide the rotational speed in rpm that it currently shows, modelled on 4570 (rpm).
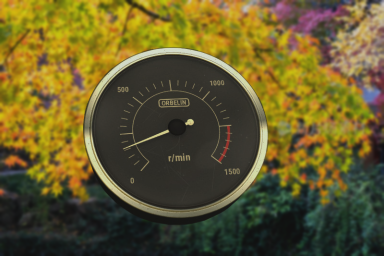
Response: 150 (rpm)
